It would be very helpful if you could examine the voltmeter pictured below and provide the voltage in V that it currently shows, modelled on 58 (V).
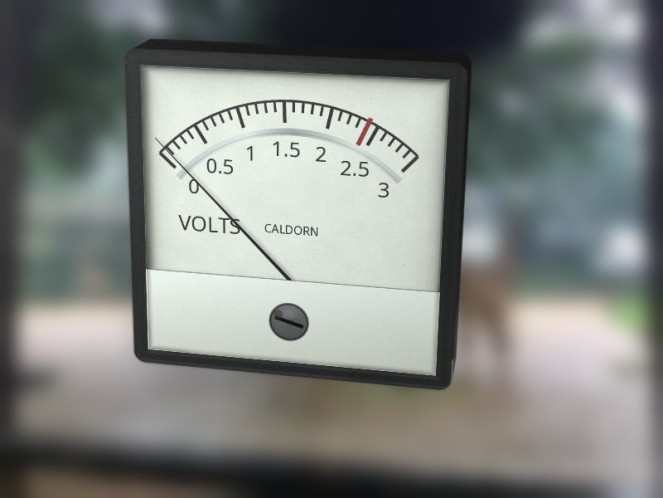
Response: 0.1 (V)
